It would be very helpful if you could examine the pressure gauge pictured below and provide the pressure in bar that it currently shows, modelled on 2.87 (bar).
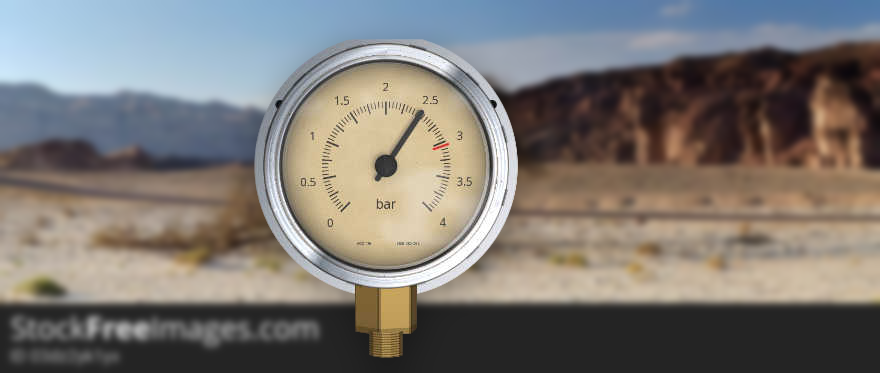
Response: 2.5 (bar)
